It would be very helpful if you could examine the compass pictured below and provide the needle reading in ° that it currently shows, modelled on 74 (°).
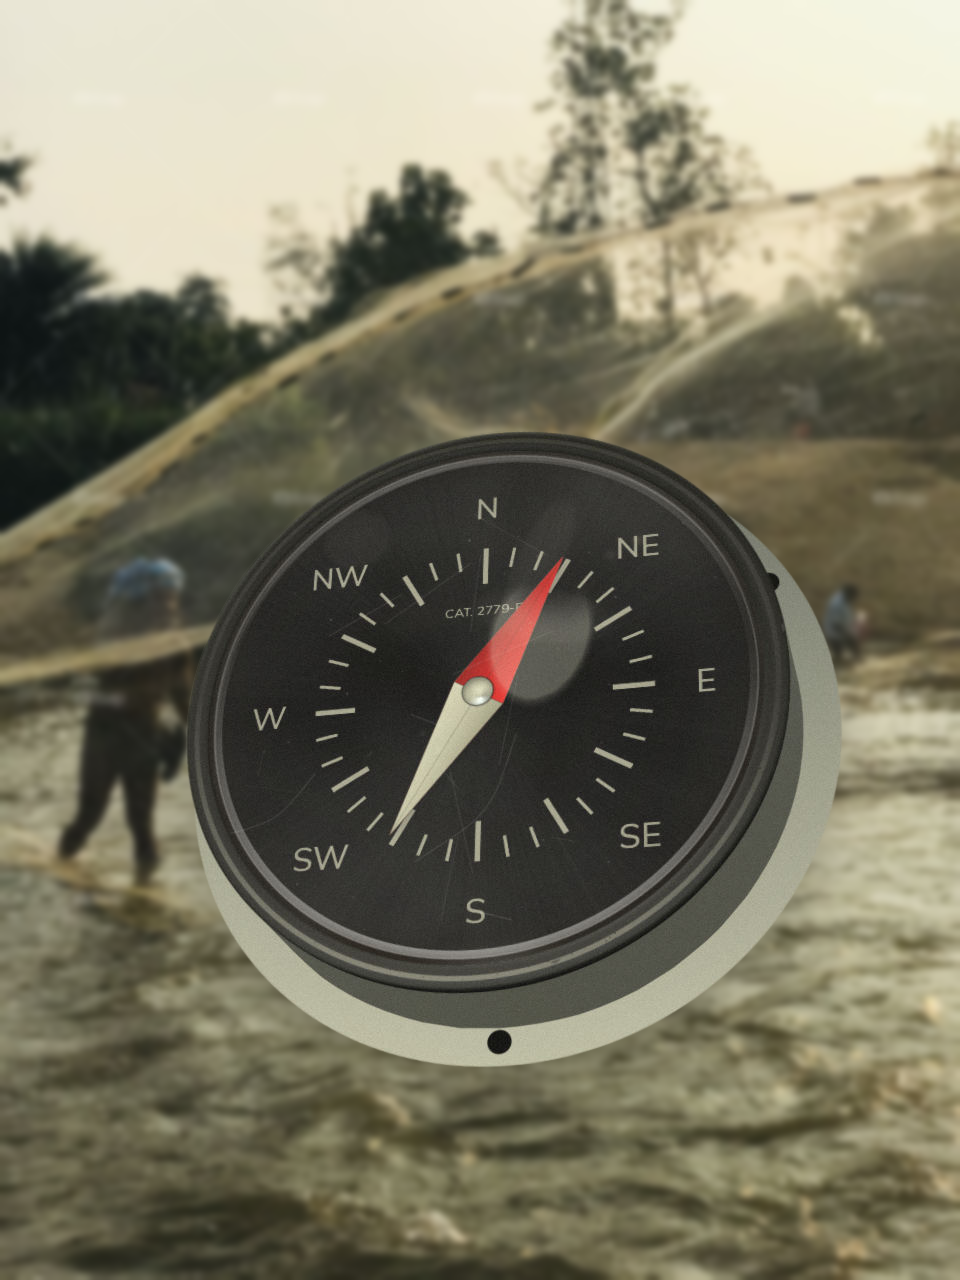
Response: 30 (°)
